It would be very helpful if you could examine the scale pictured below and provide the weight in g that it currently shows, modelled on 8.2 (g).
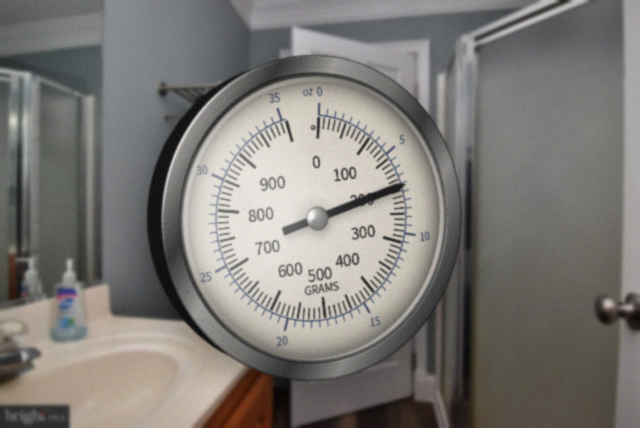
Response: 200 (g)
